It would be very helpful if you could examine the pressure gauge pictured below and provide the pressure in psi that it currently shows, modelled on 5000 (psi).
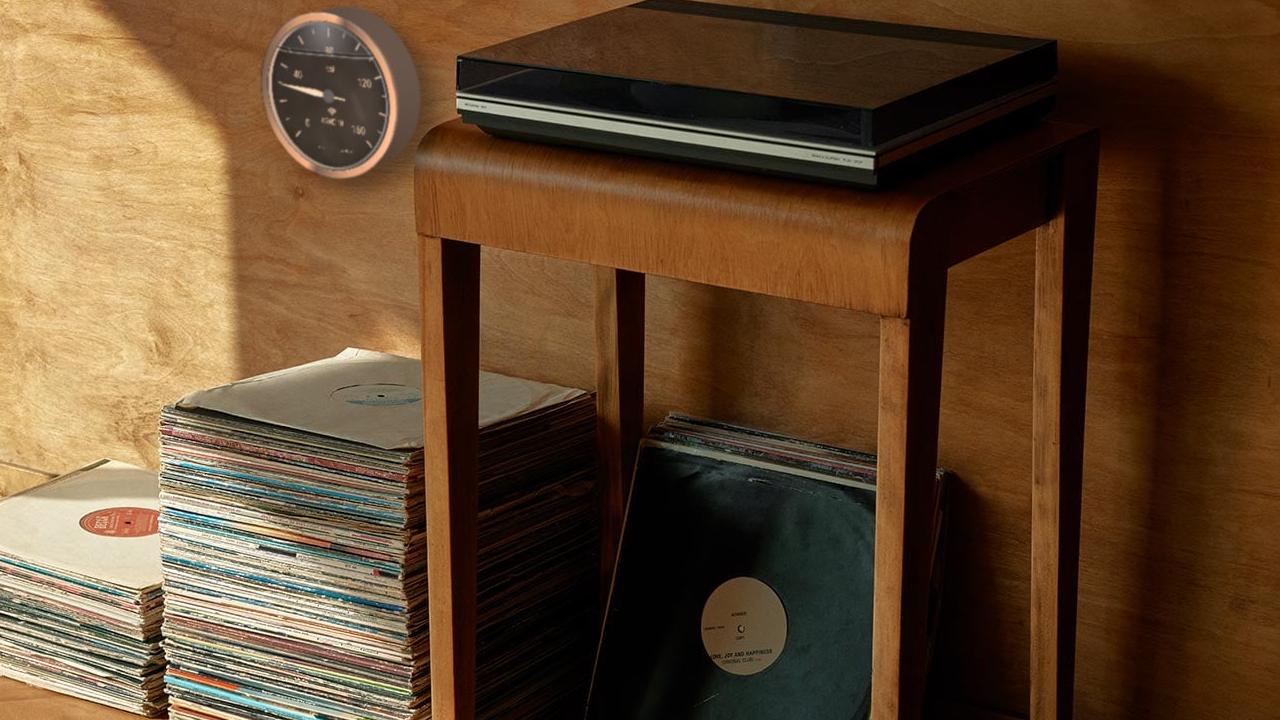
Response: 30 (psi)
